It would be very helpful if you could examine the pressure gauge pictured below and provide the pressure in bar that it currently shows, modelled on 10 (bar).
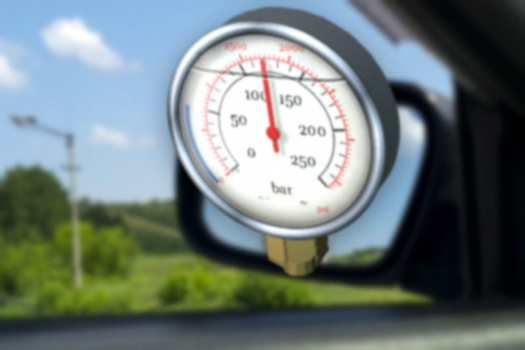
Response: 120 (bar)
